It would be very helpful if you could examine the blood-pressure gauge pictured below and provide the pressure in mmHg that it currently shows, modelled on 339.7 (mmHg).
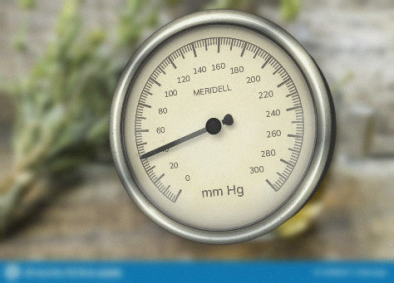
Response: 40 (mmHg)
